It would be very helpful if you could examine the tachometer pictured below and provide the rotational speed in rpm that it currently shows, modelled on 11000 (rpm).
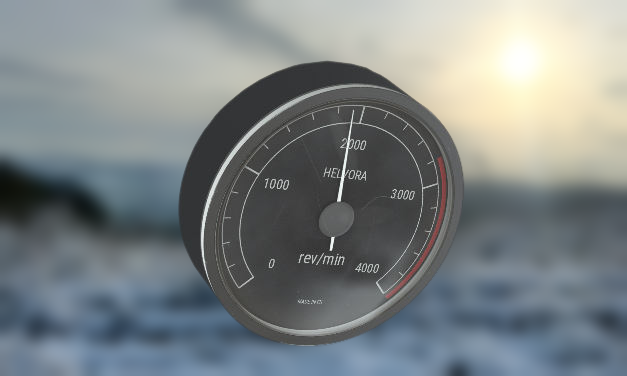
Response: 1900 (rpm)
